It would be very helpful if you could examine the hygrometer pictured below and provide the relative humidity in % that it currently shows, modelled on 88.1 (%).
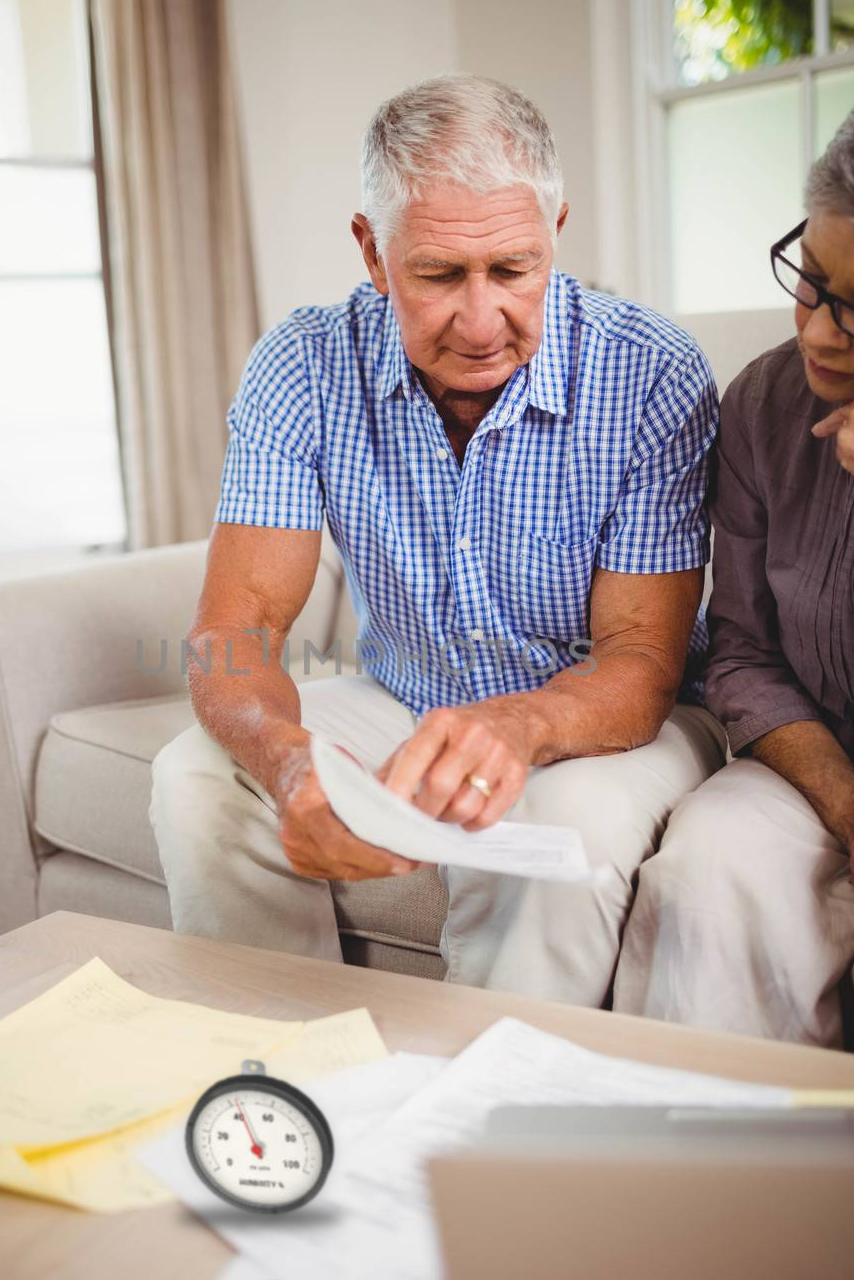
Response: 44 (%)
